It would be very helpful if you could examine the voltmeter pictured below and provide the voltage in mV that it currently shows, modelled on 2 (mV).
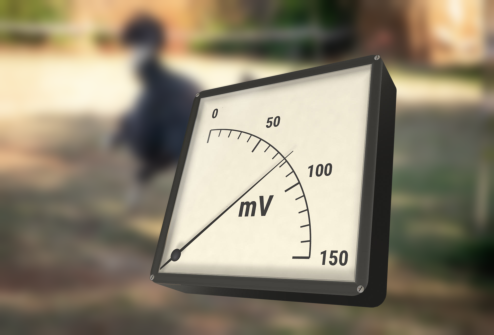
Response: 80 (mV)
